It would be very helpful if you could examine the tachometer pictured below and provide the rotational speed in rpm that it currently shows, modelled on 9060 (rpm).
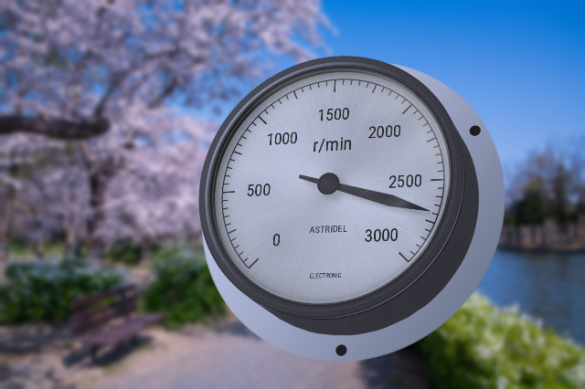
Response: 2700 (rpm)
